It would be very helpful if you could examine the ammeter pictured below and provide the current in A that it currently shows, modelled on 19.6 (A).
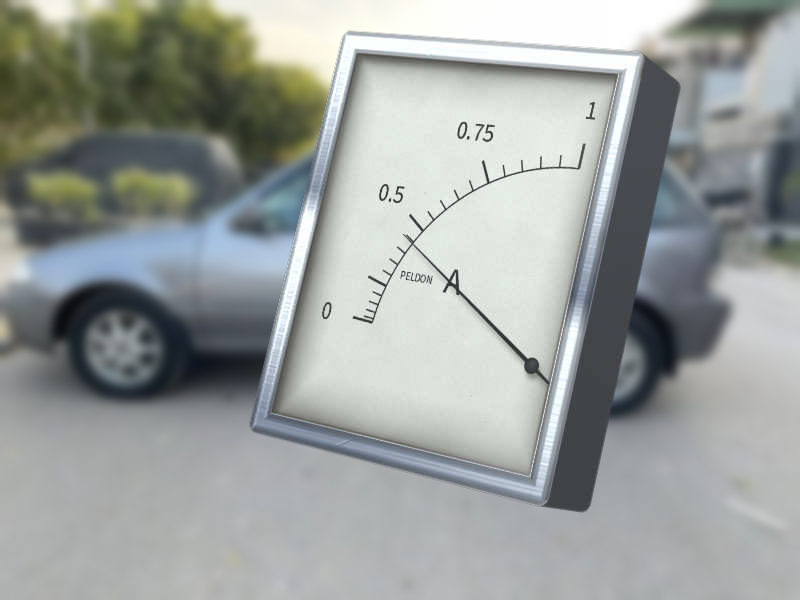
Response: 0.45 (A)
